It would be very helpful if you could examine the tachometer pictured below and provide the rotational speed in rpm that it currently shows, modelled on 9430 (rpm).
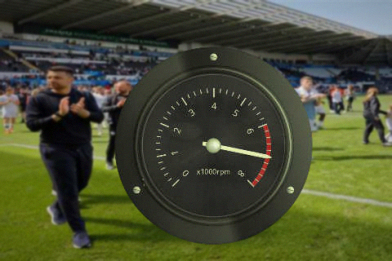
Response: 7000 (rpm)
